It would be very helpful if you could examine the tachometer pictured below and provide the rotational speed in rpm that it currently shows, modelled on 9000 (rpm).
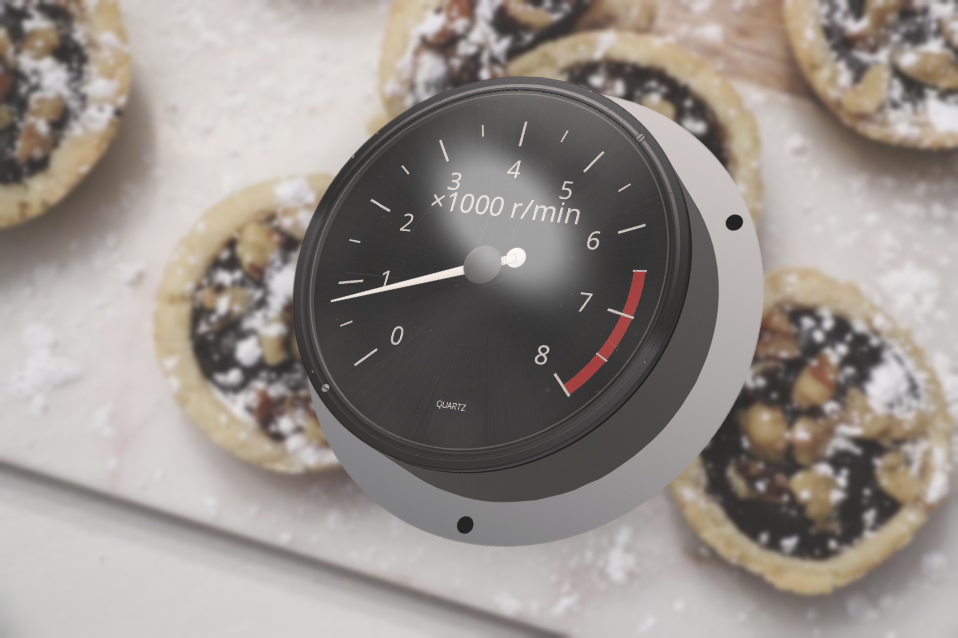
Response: 750 (rpm)
